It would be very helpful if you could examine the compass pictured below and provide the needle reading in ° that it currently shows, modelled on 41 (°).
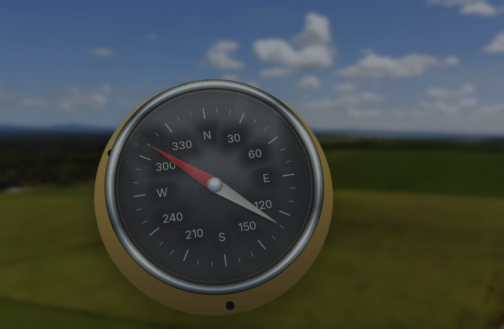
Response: 310 (°)
